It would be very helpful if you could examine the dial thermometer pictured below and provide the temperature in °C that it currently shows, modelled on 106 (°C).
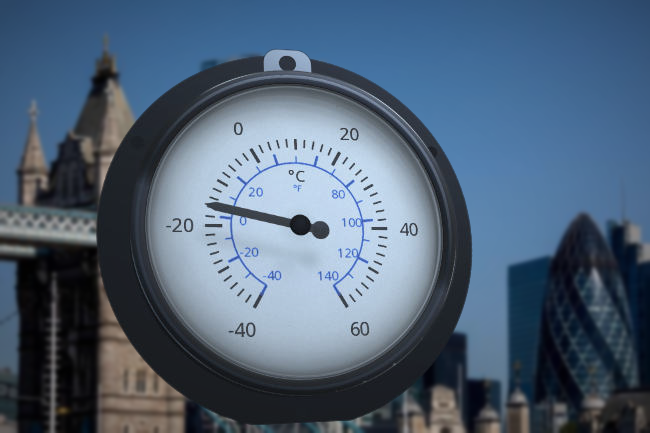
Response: -16 (°C)
